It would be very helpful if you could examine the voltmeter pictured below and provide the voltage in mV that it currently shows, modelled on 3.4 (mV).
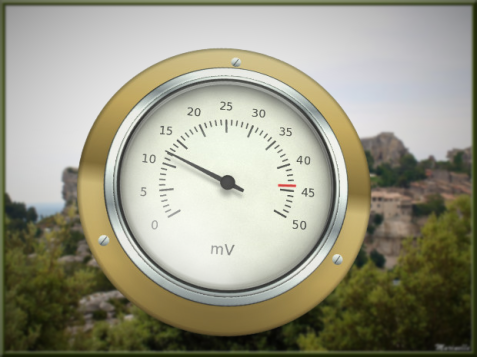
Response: 12 (mV)
